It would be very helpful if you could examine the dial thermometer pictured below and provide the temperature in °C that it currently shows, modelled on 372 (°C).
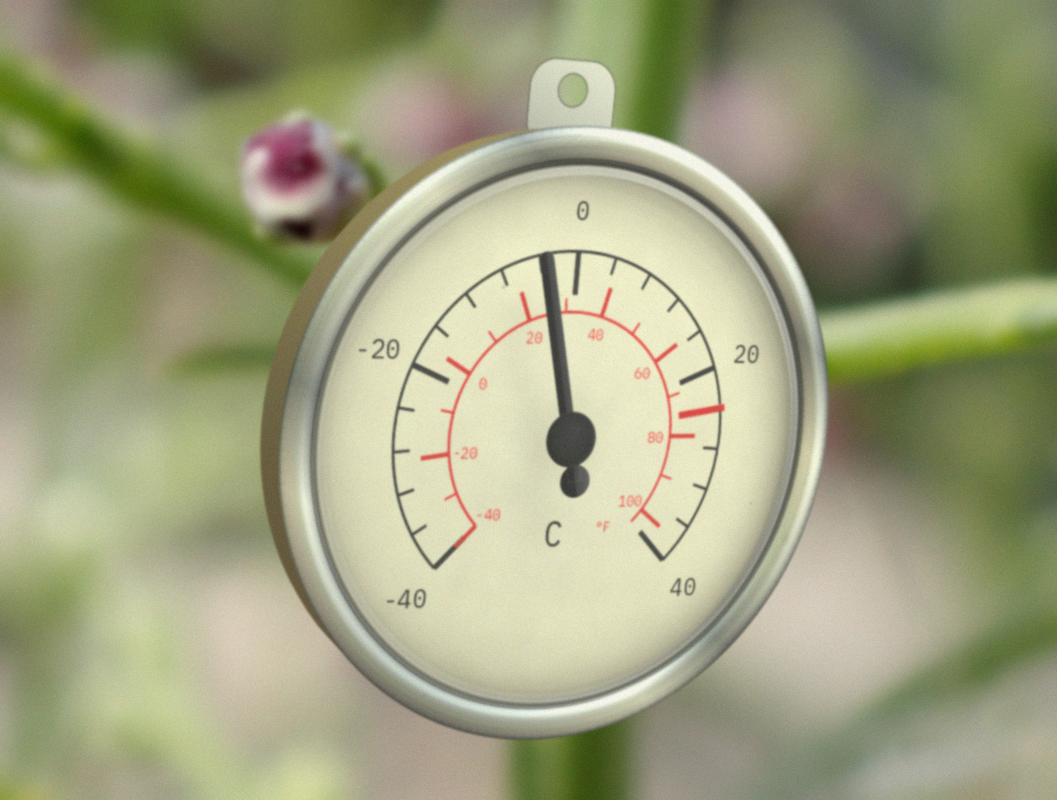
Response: -4 (°C)
